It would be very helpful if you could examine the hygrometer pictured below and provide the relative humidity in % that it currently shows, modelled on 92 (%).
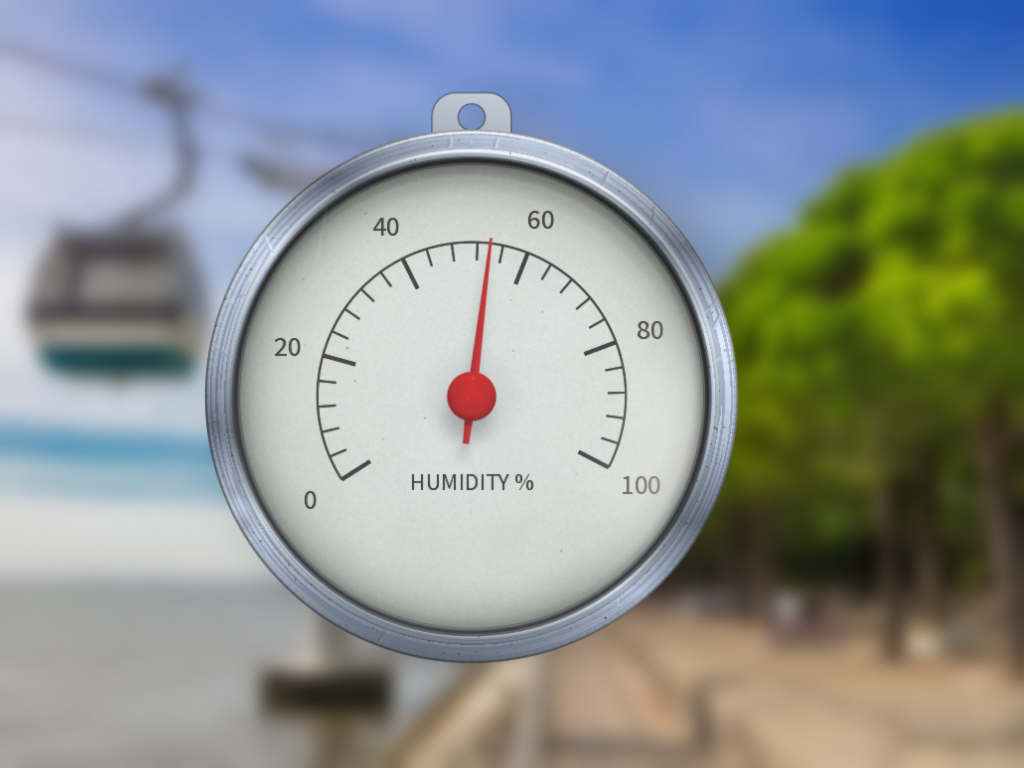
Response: 54 (%)
